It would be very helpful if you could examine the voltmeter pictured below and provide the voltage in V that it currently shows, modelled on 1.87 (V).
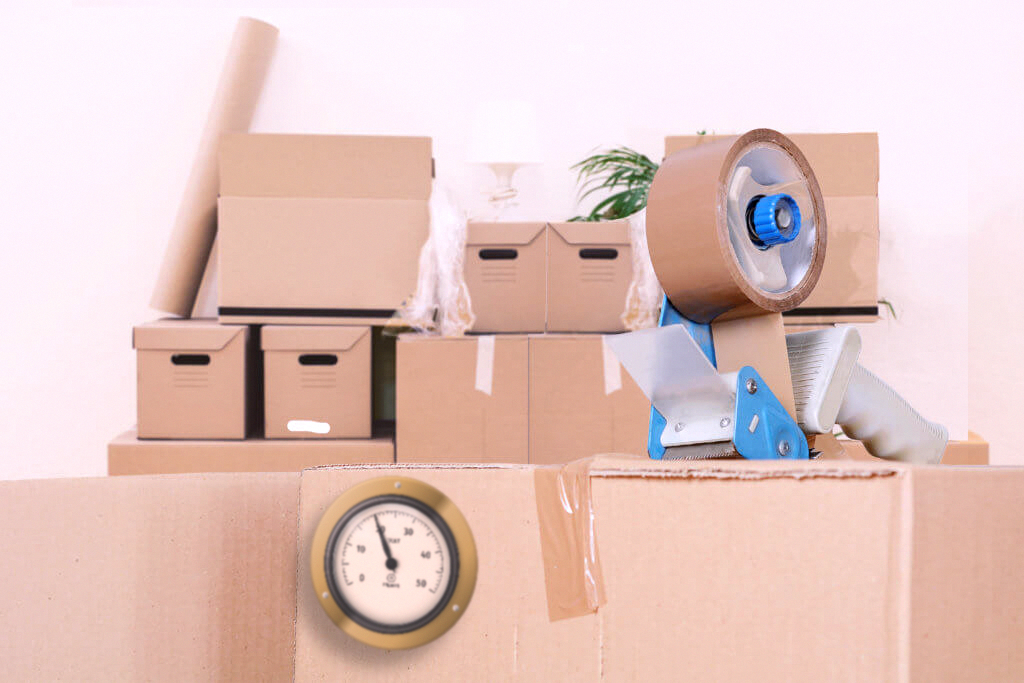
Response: 20 (V)
